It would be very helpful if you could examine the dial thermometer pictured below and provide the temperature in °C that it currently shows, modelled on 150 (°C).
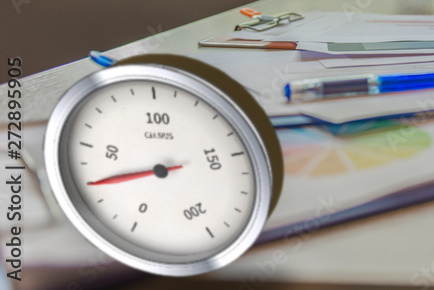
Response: 30 (°C)
